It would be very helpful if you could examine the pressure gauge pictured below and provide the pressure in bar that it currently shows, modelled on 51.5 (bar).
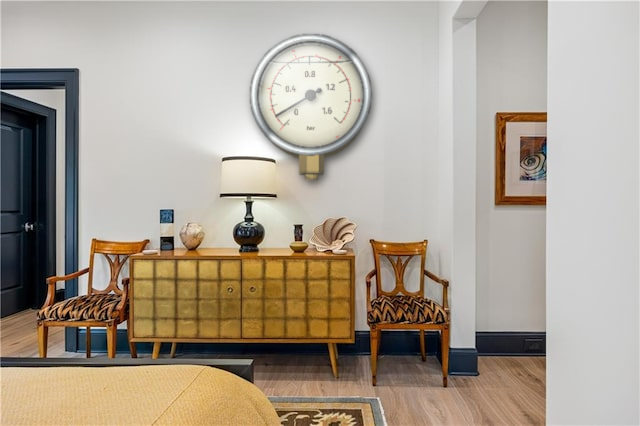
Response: 0.1 (bar)
